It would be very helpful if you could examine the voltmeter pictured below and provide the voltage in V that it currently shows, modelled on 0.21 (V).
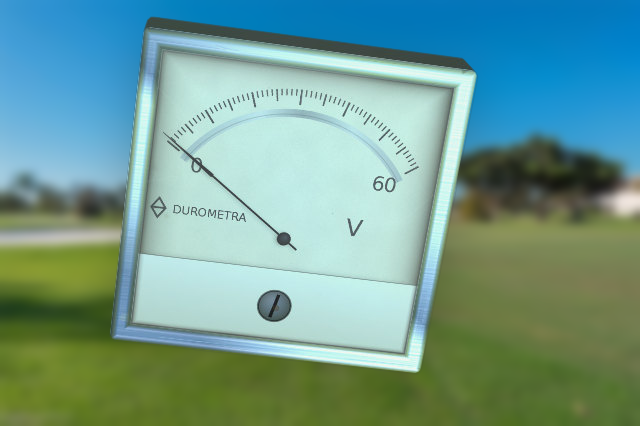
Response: 1 (V)
